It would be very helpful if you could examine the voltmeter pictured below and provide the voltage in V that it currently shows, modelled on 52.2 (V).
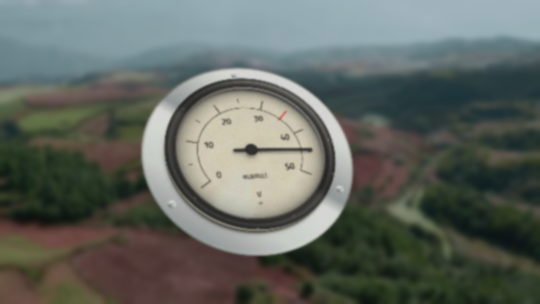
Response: 45 (V)
